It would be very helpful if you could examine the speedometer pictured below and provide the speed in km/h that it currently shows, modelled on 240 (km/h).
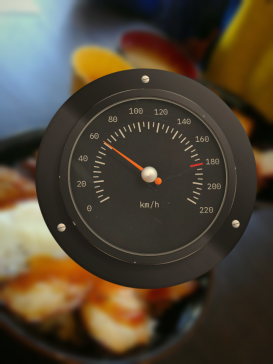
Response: 60 (km/h)
